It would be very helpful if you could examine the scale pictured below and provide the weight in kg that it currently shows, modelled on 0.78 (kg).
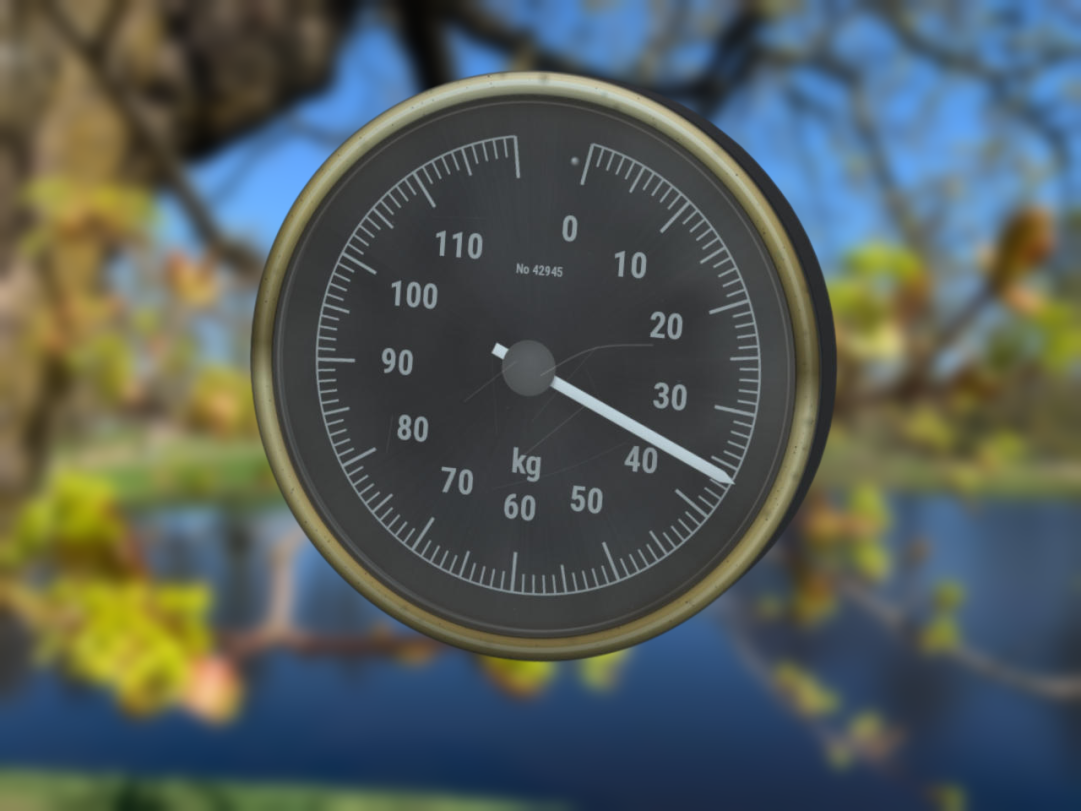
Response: 36 (kg)
